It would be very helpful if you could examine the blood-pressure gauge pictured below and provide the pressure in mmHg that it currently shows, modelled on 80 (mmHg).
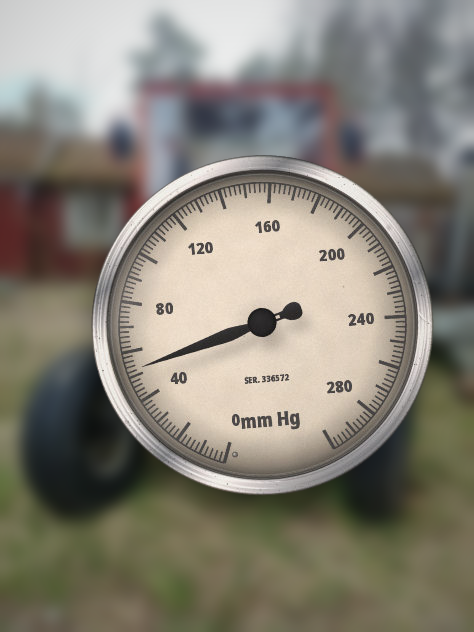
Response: 52 (mmHg)
